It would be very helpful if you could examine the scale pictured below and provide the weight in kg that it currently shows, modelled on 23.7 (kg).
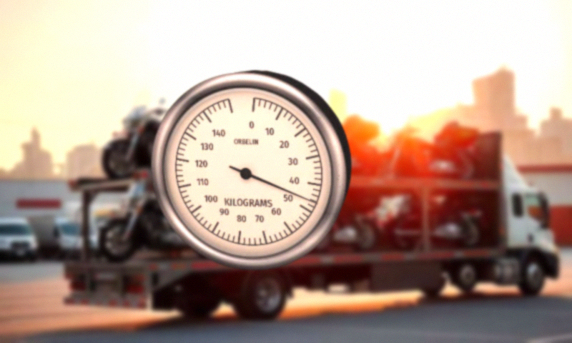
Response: 46 (kg)
